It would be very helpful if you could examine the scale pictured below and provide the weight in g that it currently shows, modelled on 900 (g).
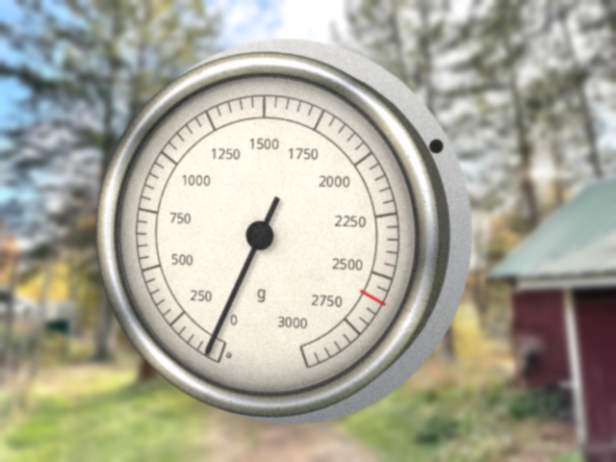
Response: 50 (g)
